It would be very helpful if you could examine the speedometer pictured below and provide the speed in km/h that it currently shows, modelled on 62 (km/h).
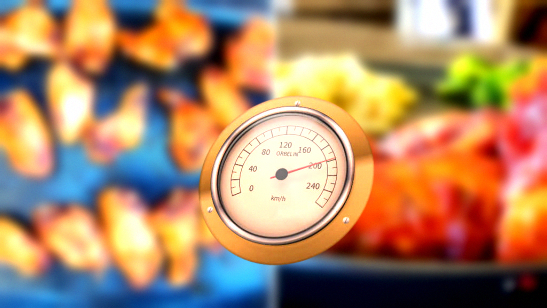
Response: 200 (km/h)
